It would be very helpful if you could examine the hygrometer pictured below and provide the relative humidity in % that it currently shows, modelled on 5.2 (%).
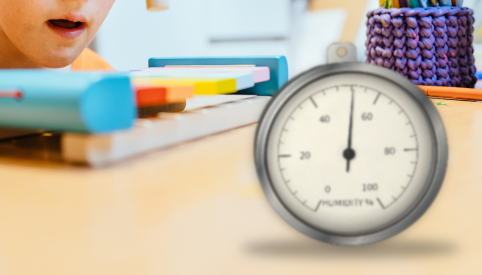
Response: 52 (%)
